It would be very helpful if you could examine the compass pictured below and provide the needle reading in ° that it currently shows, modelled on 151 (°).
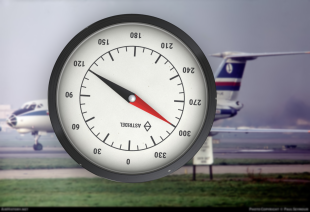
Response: 300 (°)
